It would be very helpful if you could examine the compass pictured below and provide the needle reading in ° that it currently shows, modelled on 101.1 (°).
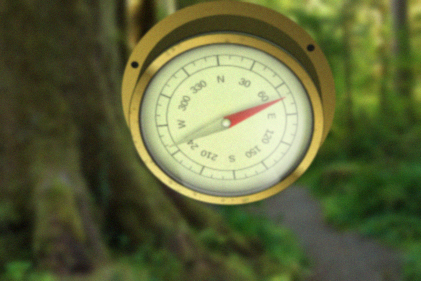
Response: 70 (°)
